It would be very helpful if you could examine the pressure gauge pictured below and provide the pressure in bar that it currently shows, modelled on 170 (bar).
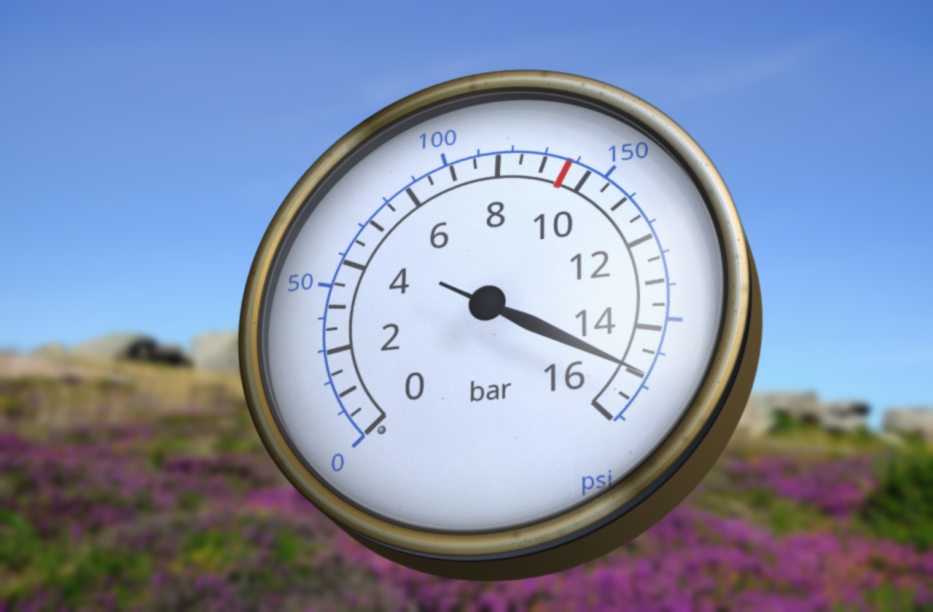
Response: 15 (bar)
